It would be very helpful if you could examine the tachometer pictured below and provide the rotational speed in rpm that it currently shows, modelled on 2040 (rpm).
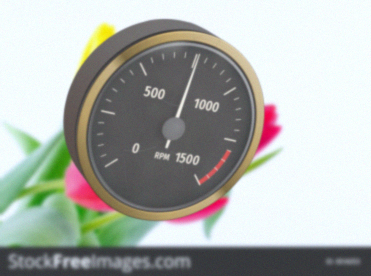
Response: 750 (rpm)
